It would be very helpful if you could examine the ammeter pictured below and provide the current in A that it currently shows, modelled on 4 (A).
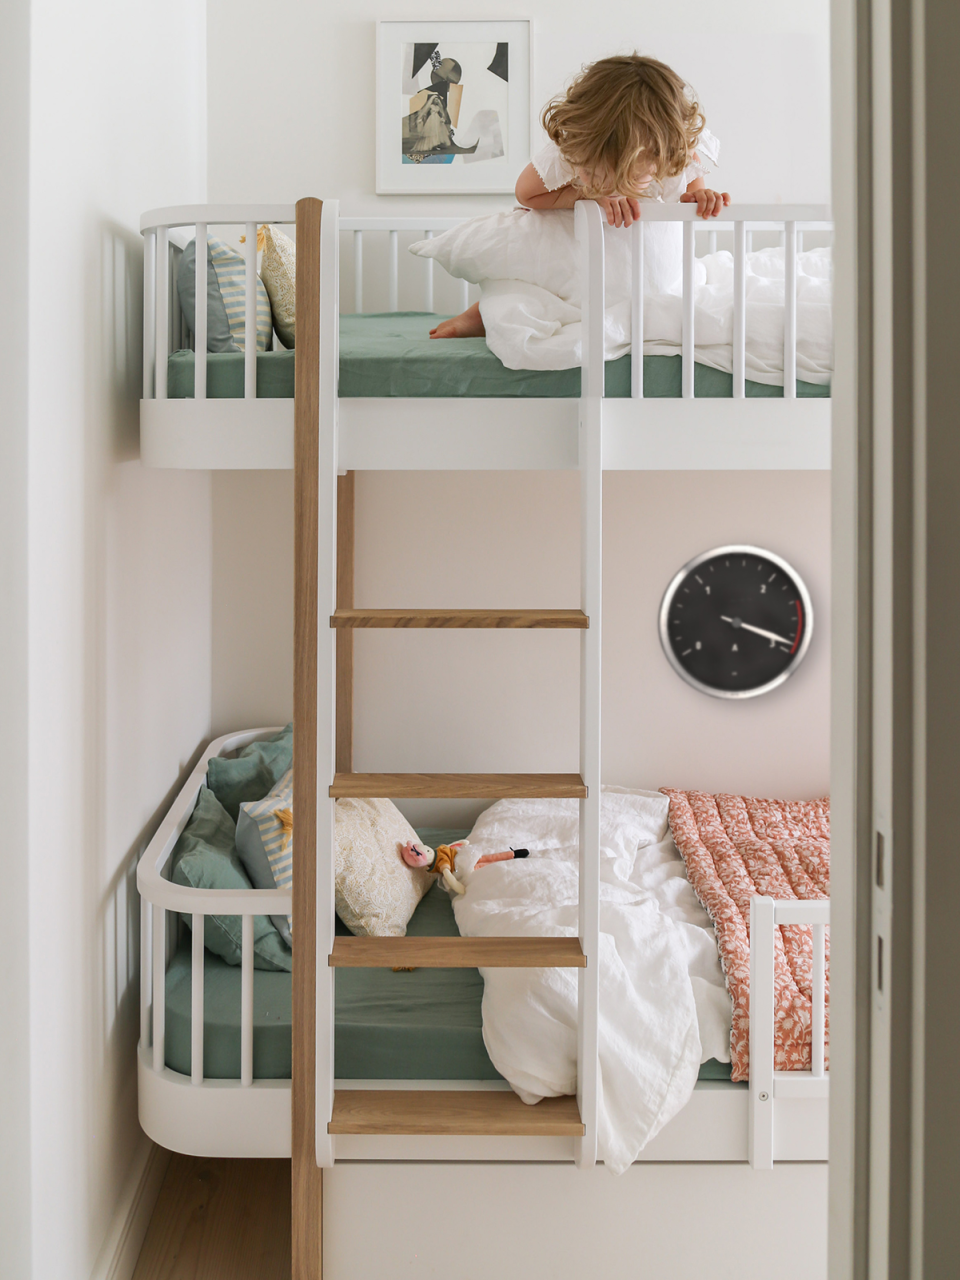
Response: 2.9 (A)
